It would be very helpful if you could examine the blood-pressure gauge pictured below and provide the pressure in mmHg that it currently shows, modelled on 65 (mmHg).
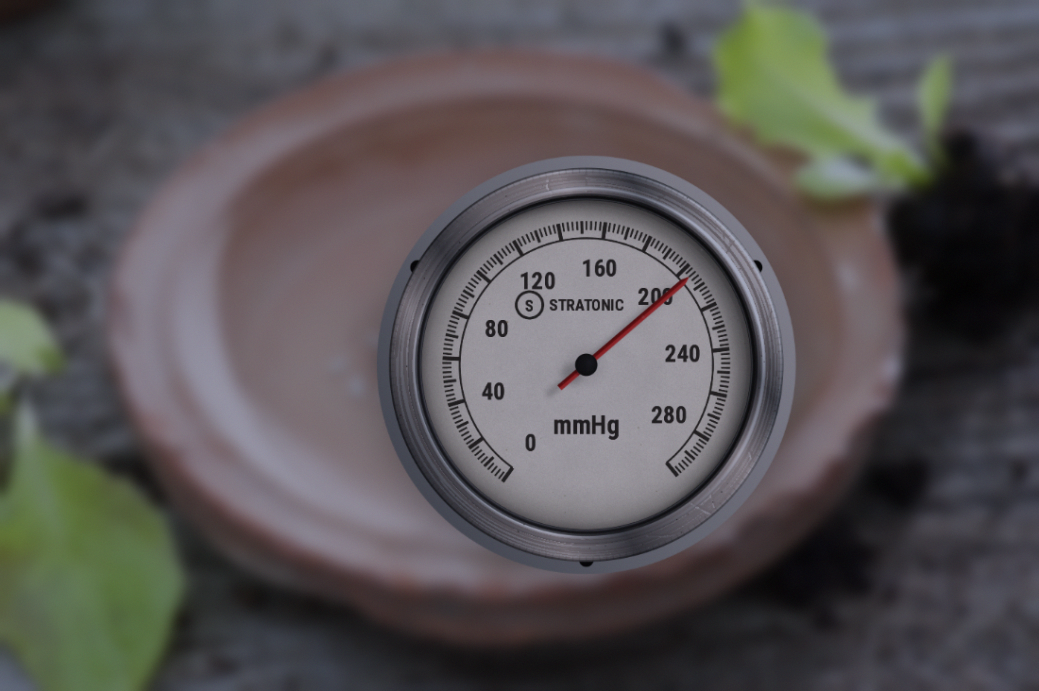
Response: 204 (mmHg)
